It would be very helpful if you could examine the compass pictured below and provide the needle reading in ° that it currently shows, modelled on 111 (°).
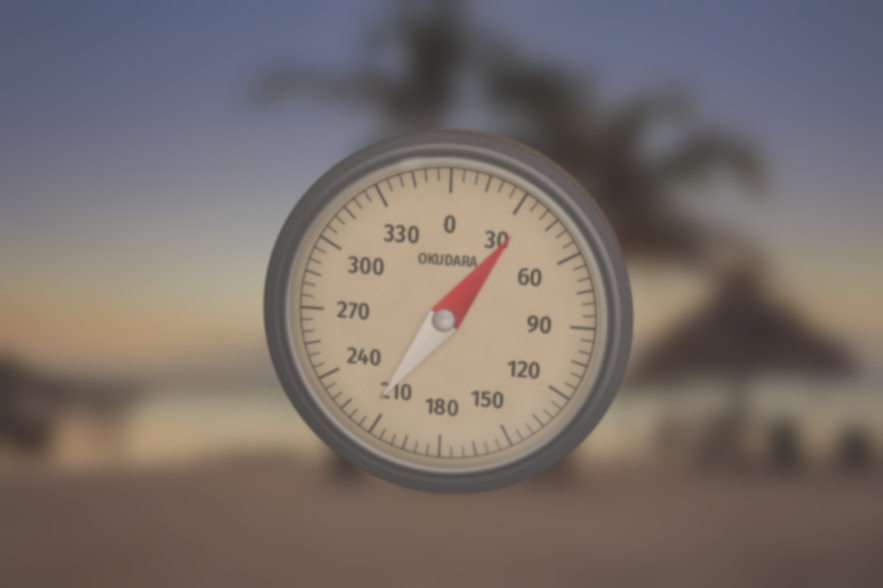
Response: 35 (°)
